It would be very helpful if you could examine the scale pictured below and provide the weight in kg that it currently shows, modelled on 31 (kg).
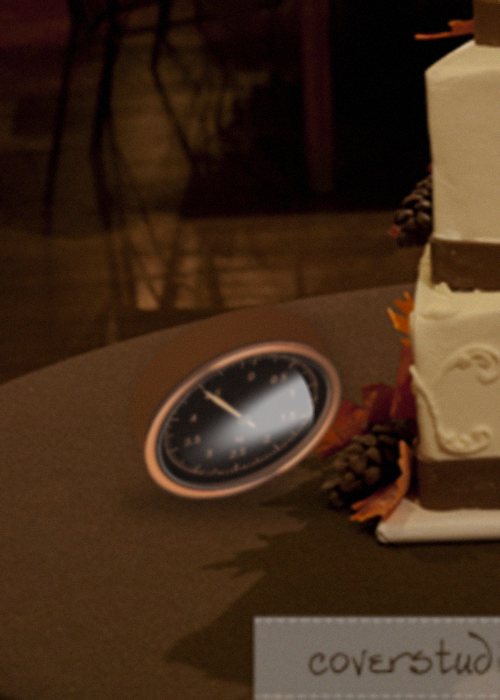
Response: 4.5 (kg)
